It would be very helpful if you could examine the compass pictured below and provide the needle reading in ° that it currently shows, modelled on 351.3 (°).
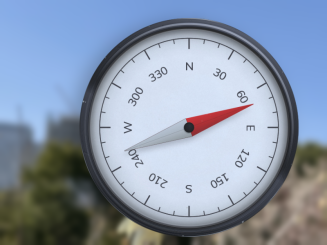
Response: 70 (°)
